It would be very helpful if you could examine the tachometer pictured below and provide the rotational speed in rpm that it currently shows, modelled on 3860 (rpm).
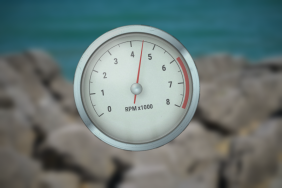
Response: 4500 (rpm)
